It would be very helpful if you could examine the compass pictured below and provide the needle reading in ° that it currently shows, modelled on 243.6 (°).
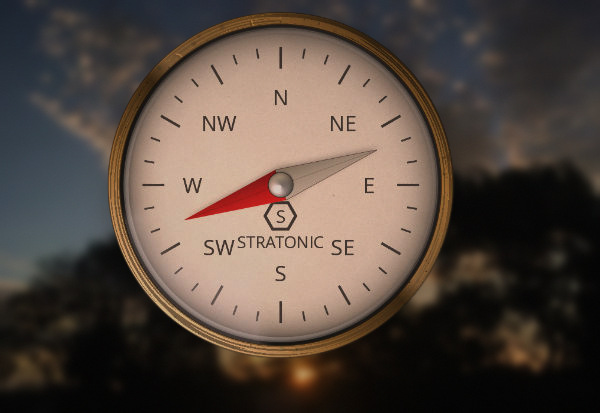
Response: 250 (°)
